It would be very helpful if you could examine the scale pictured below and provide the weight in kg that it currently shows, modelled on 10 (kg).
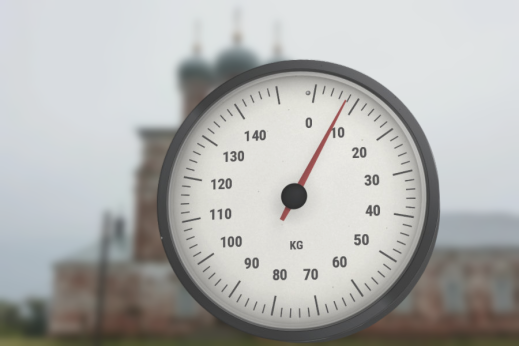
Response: 8 (kg)
